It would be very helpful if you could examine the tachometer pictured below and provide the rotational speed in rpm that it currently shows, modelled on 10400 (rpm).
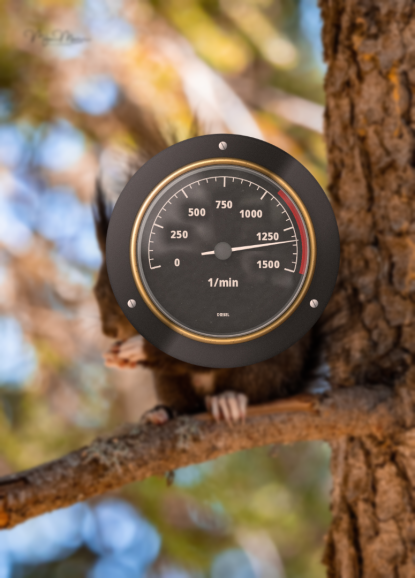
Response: 1325 (rpm)
